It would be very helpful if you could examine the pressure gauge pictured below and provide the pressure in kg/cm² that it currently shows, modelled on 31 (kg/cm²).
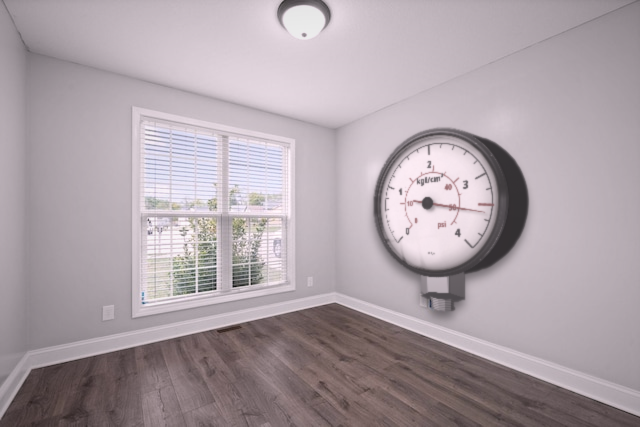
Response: 3.5 (kg/cm²)
